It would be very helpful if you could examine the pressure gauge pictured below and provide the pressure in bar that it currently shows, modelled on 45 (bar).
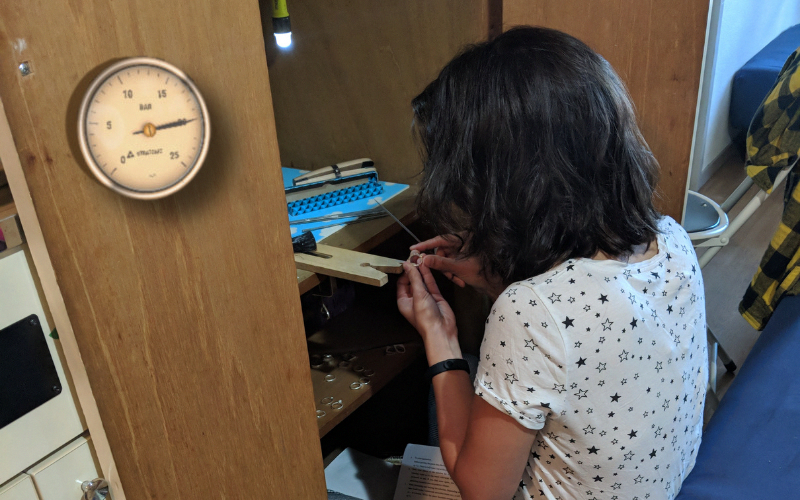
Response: 20 (bar)
